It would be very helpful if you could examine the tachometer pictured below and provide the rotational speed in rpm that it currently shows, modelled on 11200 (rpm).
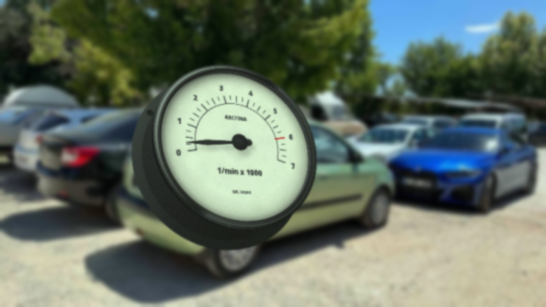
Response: 250 (rpm)
